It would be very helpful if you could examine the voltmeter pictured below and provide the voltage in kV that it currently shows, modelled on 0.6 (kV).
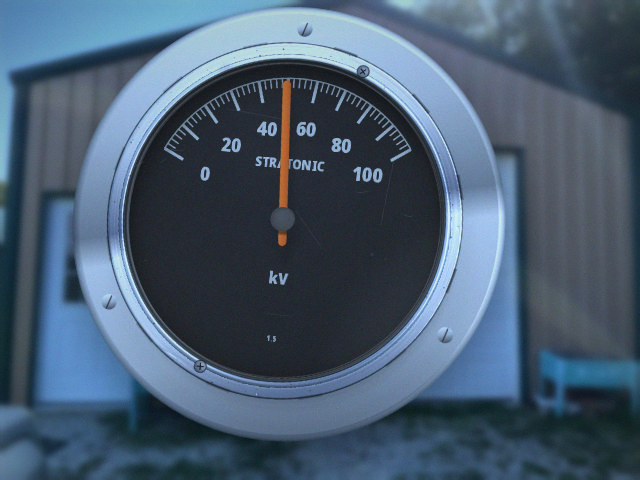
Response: 50 (kV)
